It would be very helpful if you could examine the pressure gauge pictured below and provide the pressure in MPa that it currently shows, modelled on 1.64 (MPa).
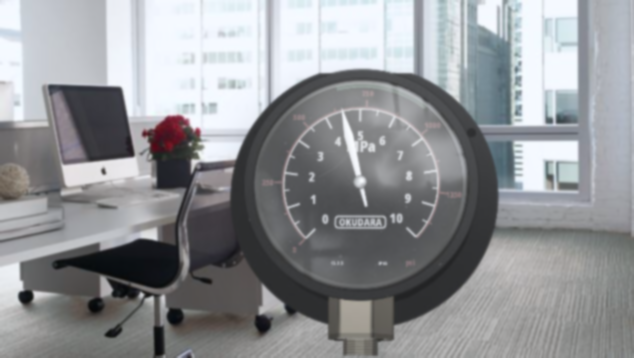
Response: 4.5 (MPa)
